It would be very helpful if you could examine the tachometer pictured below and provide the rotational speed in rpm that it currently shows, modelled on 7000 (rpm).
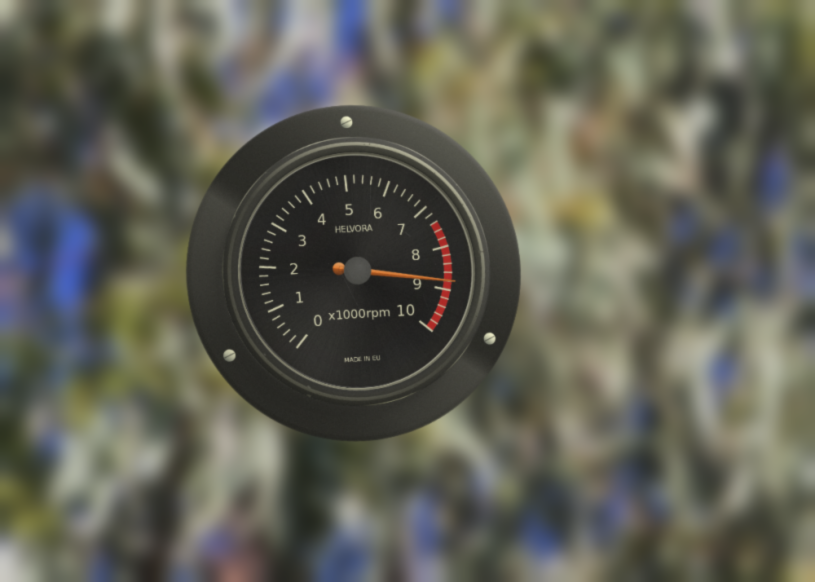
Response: 8800 (rpm)
